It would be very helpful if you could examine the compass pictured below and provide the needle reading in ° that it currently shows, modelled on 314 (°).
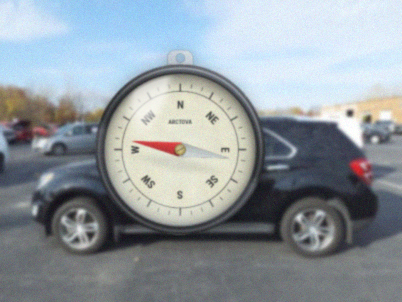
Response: 280 (°)
